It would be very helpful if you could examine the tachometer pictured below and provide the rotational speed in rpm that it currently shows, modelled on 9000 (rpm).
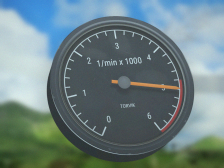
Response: 5000 (rpm)
